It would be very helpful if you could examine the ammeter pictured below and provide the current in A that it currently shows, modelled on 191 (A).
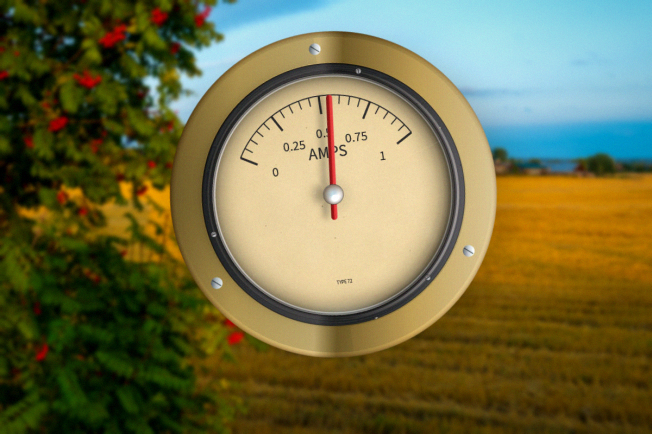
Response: 0.55 (A)
